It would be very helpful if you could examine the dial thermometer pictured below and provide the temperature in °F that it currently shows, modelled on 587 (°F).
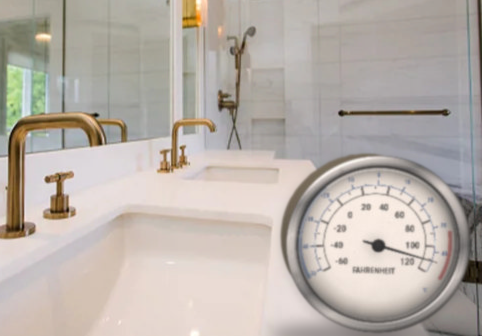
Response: 110 (°F)
